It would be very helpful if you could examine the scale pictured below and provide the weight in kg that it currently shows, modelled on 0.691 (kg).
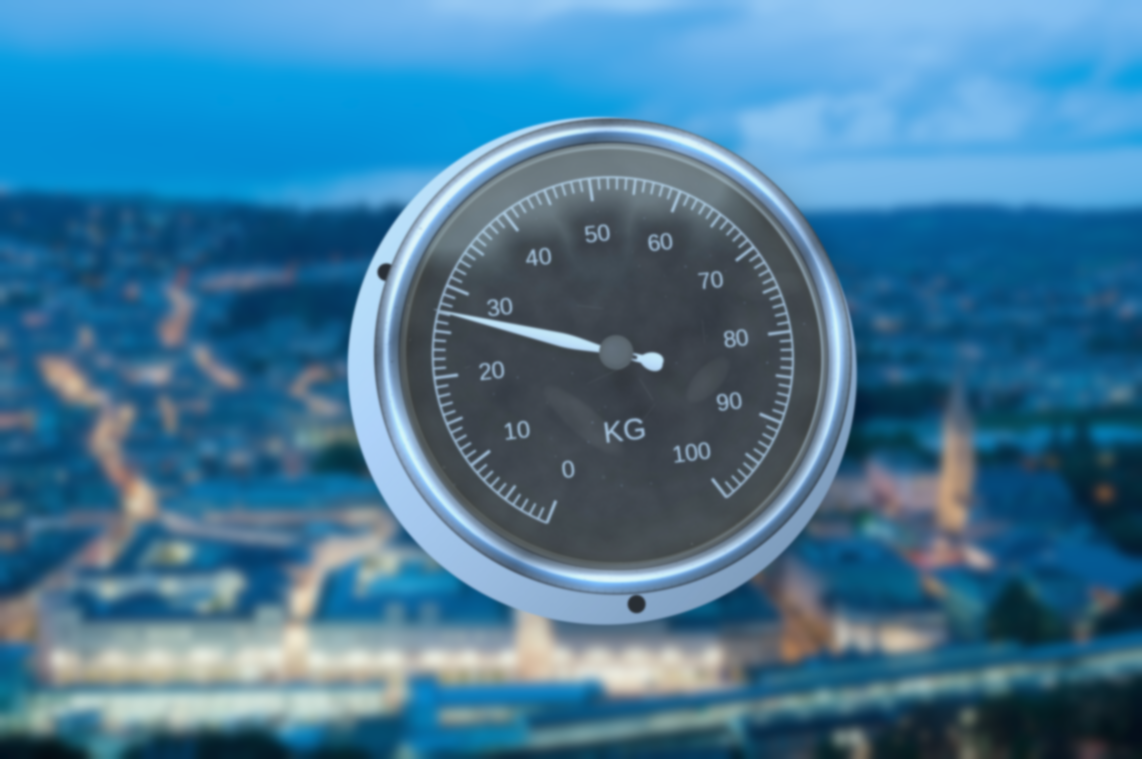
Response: 27 (kg)
